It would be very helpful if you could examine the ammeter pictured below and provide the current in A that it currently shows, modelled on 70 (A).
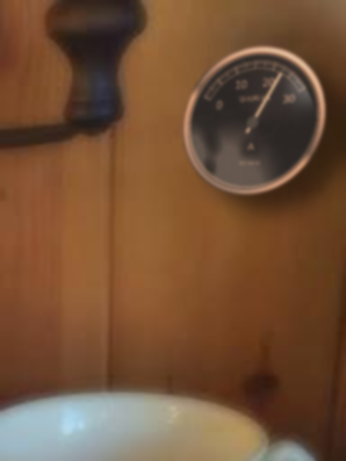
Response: 22.5 (A)
